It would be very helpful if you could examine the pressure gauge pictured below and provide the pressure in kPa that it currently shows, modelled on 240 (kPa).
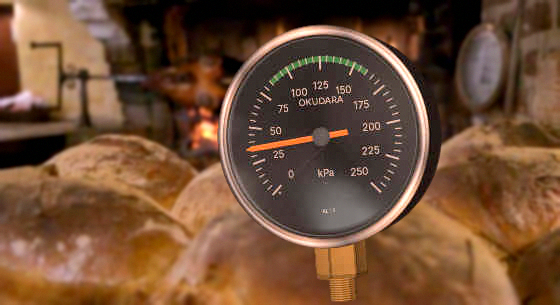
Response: 35 (kPa)
